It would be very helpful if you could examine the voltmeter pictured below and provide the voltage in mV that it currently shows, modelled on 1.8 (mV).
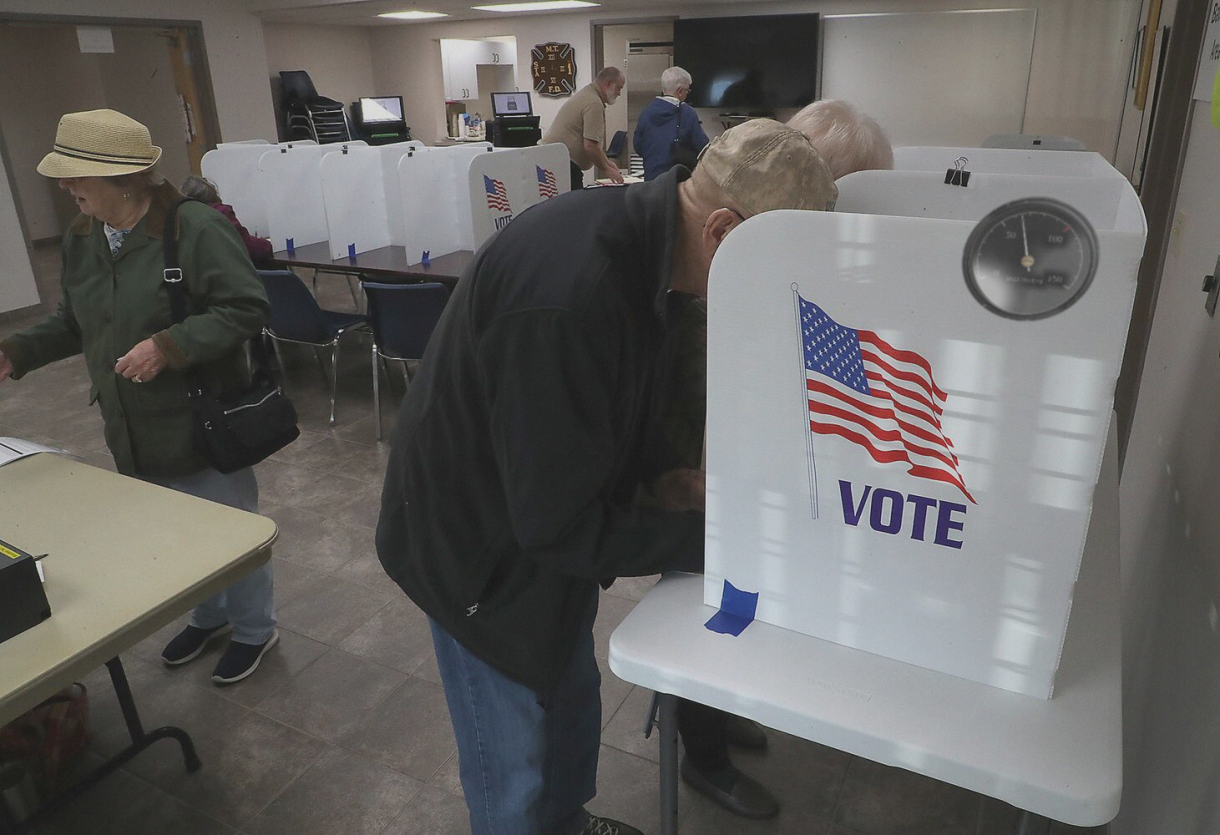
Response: 65 (mV)
